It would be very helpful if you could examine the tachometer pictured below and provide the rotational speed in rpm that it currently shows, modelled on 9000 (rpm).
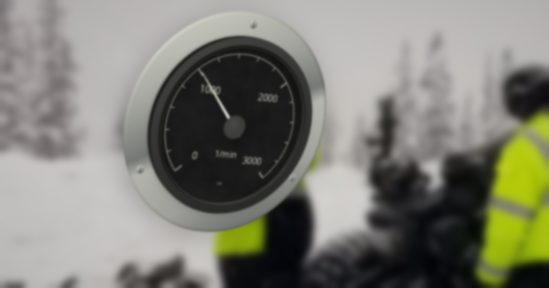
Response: 1000 (rpm)
